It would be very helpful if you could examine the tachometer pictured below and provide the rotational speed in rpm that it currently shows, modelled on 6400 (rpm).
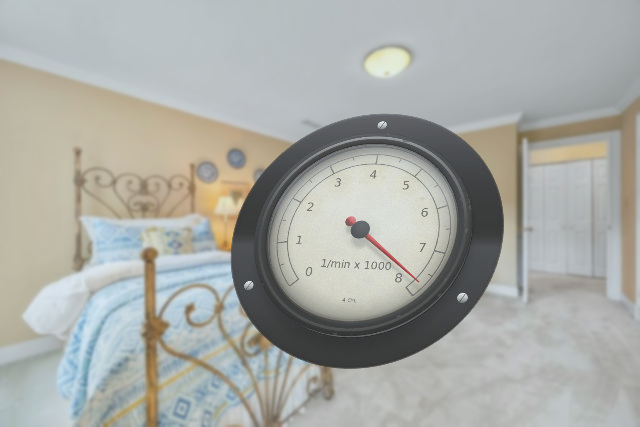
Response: 7750 (rpm)
